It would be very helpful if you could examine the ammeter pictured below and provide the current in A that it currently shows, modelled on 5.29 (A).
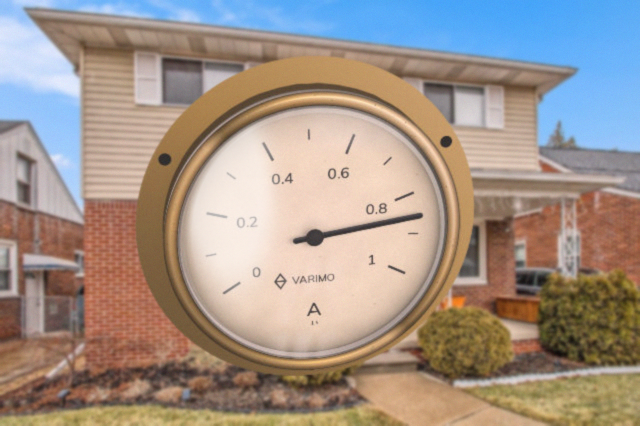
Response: 0.85 (A)
